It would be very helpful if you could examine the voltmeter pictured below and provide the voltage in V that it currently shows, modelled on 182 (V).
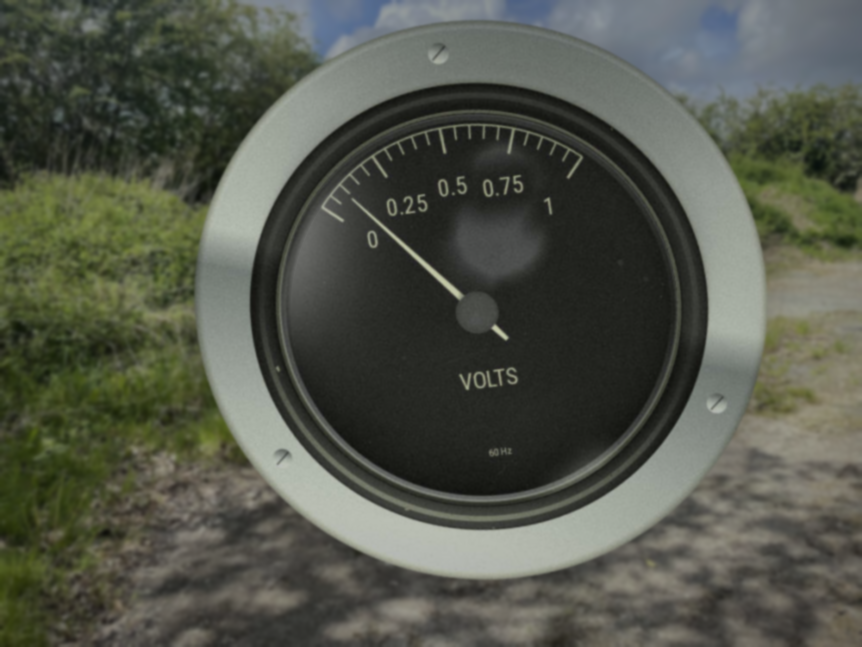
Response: 0.1 (V)
